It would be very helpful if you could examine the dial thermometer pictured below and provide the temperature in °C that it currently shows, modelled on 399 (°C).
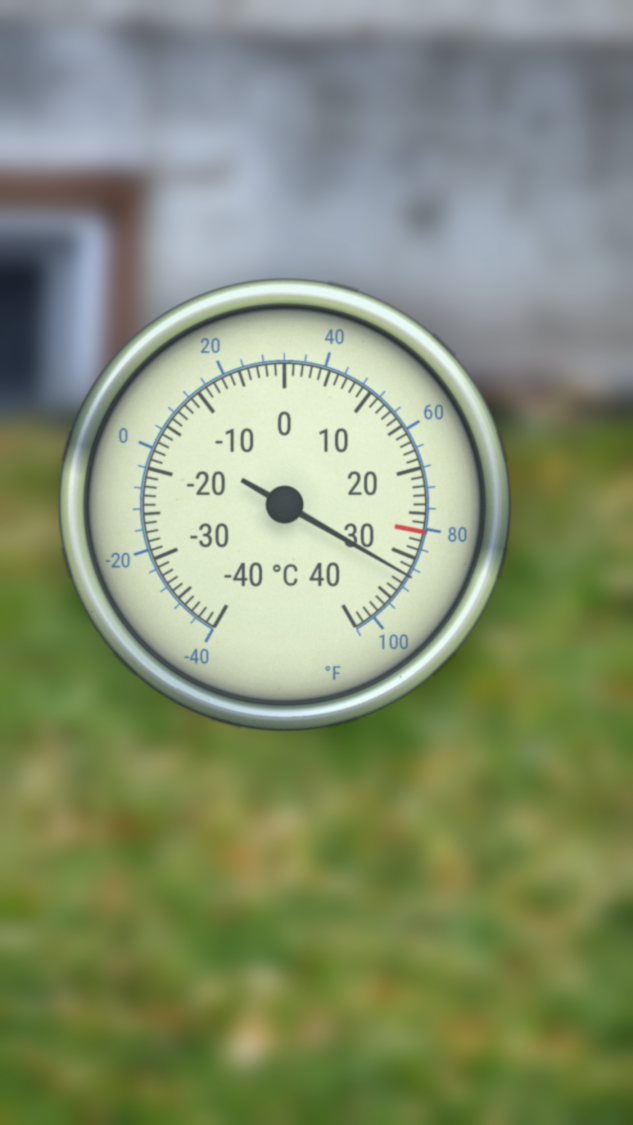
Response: 32 (°C)
